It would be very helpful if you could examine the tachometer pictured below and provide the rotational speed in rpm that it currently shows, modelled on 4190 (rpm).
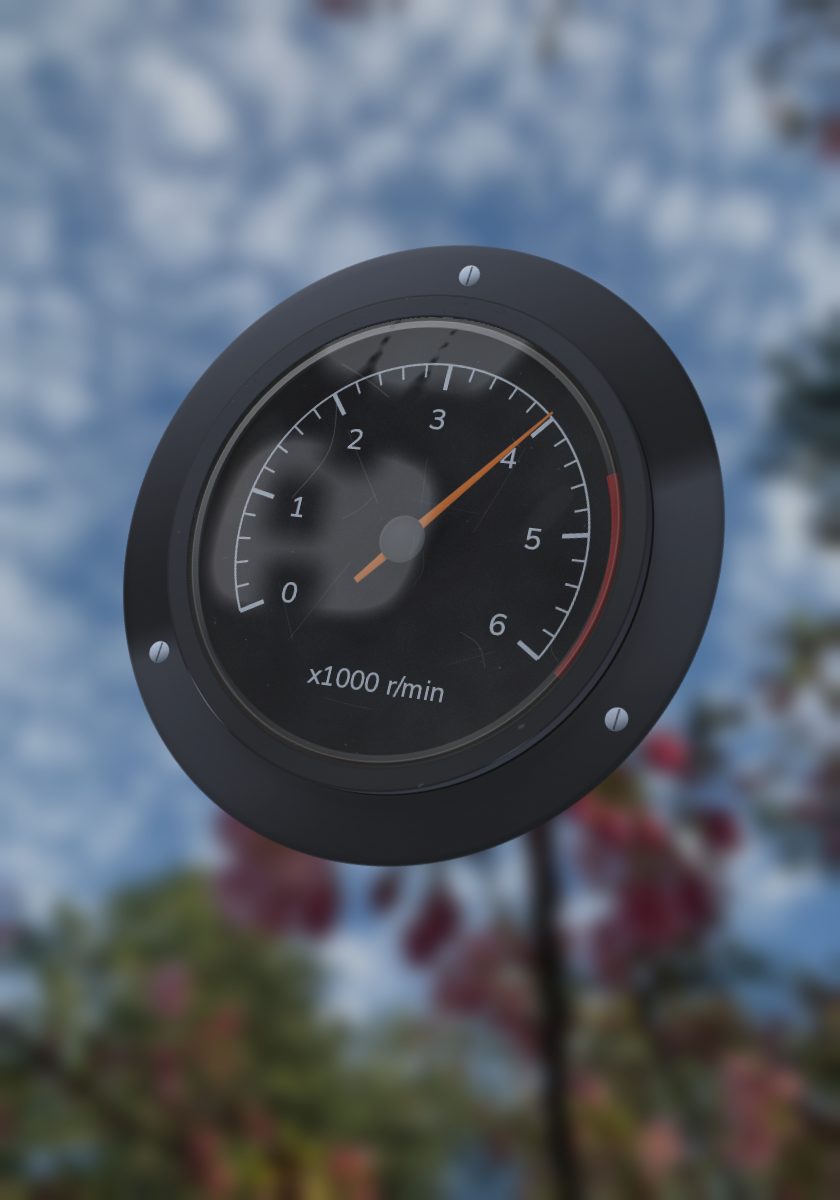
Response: 4000 (rpm)
